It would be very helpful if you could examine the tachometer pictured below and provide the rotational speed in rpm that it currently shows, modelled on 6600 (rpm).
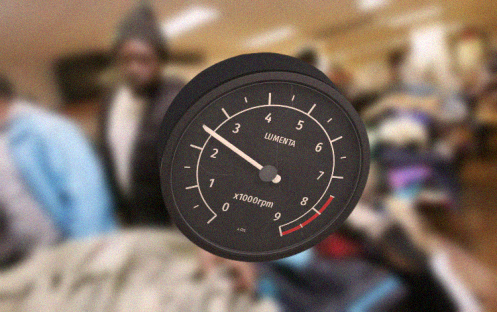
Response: 2500 (rpm)
